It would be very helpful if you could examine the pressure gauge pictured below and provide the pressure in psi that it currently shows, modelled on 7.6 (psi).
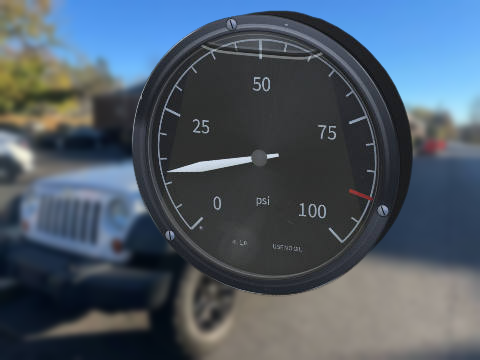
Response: 12.5 (psi)
